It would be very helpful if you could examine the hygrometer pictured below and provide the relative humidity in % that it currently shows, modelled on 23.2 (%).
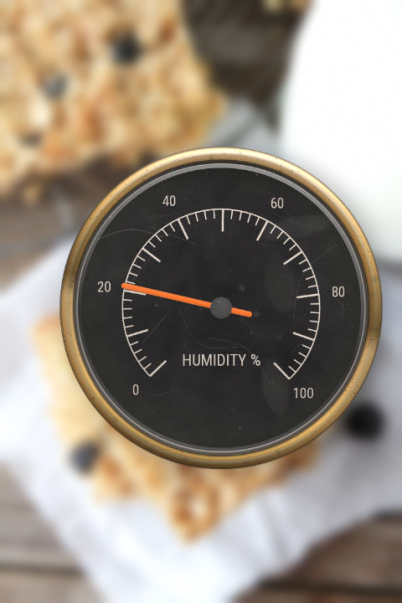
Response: 21 (%)
